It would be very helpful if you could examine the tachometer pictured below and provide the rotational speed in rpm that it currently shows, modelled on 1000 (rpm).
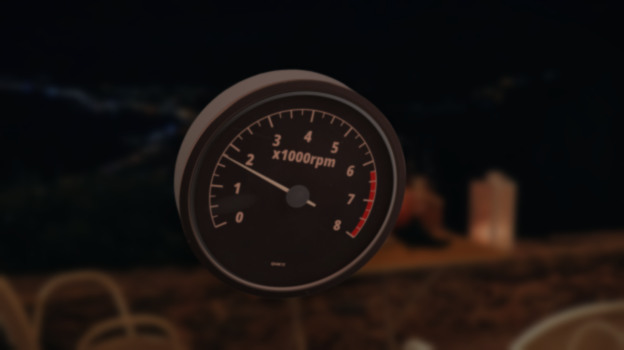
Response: 1750 (rpm)
